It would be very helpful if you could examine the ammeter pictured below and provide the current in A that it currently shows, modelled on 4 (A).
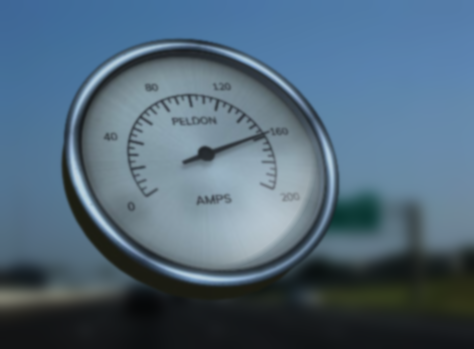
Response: 160 (A)
